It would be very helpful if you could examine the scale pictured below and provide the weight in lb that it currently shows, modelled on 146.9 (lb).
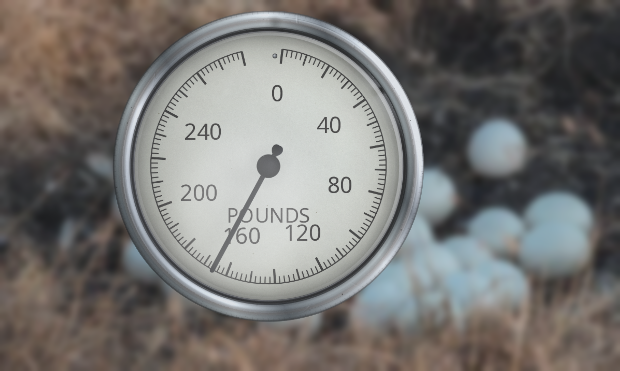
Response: 166 (lb)
